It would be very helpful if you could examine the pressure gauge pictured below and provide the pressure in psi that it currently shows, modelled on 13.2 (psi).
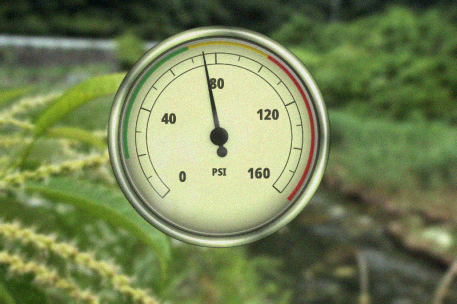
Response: 75 (psi)
